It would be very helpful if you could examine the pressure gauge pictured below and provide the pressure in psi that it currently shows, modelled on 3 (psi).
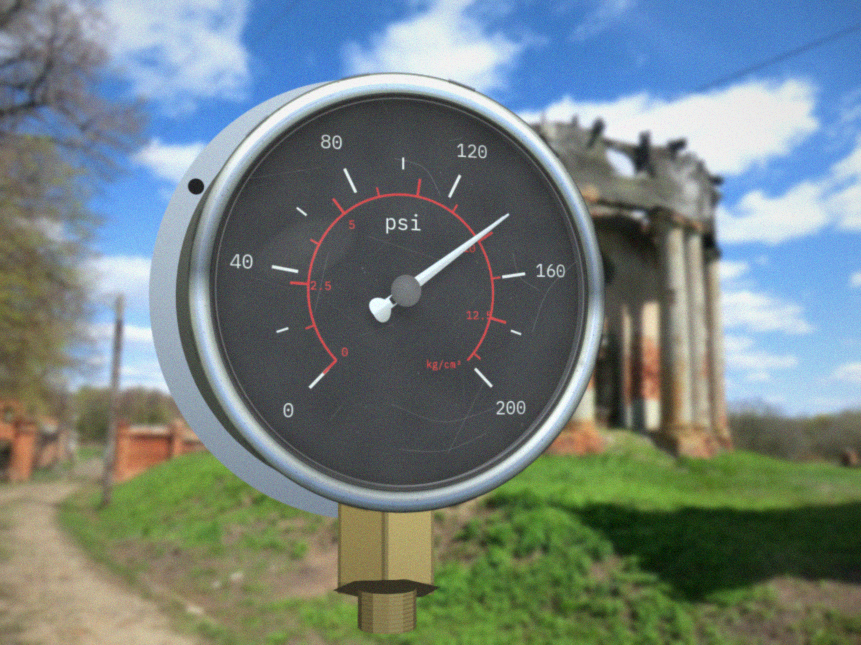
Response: 140 (psi)
